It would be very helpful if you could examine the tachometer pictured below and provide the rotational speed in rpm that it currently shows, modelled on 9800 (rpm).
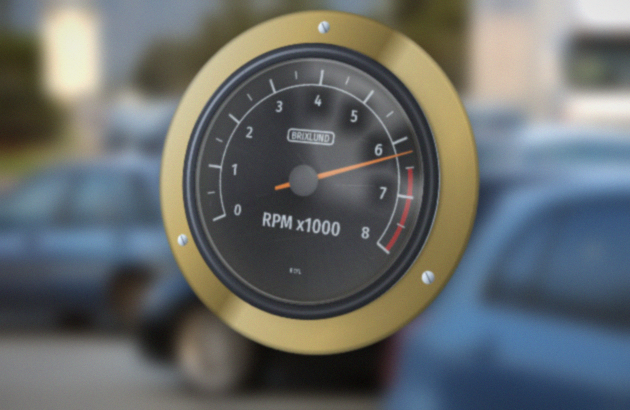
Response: 6250 (rpm)
